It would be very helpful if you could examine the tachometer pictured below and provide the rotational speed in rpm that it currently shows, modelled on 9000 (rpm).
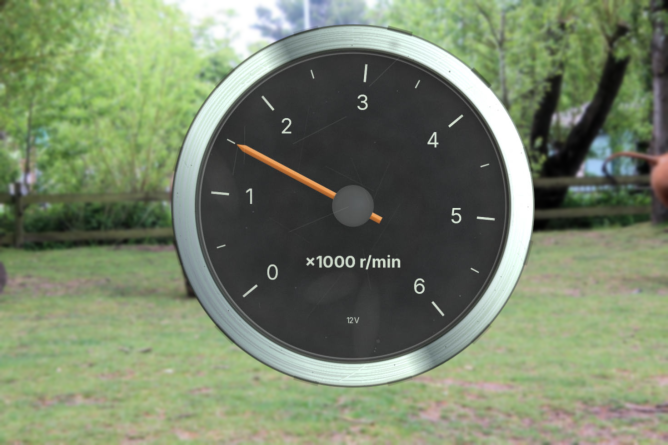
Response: 1500 (rpm)
